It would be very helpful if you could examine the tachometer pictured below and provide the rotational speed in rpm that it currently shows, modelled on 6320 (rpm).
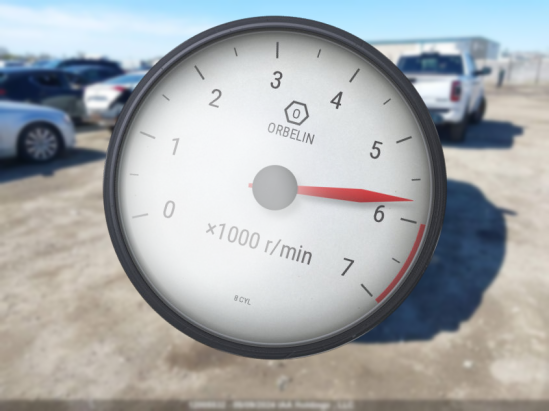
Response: 5750 (rpm)
